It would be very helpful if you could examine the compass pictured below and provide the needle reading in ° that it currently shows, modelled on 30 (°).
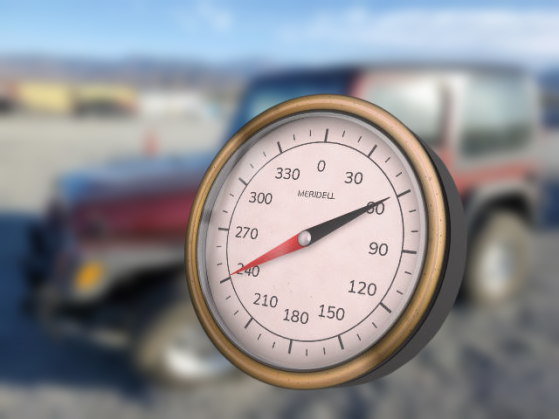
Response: 240 (°)
